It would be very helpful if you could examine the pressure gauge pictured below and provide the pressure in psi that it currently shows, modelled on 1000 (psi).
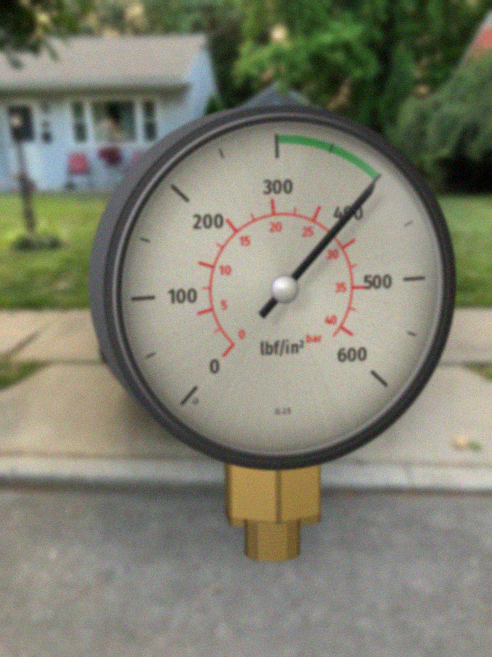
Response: 400 (psi)
